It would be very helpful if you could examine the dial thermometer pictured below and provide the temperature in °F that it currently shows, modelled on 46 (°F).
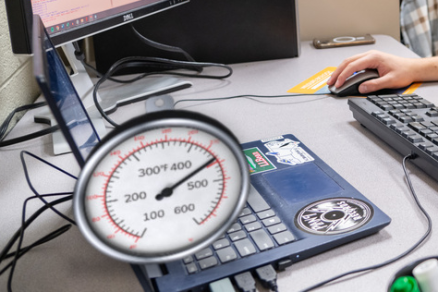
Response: 450 (°F)
